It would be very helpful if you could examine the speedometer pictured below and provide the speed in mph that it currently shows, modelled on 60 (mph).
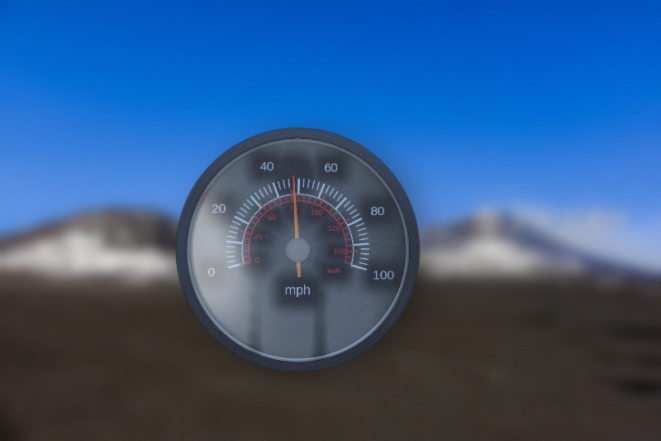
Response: 48 (mph)
